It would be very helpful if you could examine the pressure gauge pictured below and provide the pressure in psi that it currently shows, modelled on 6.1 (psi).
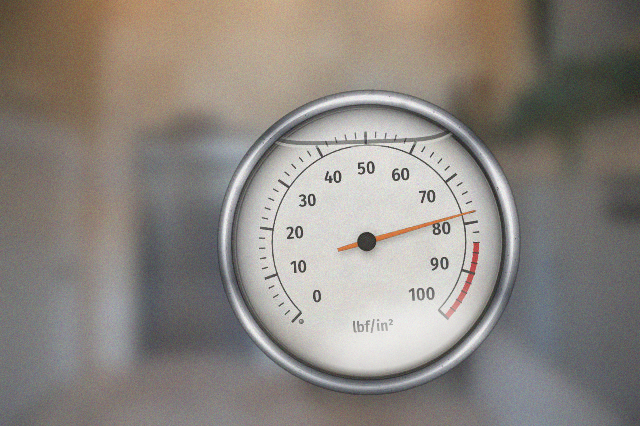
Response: 78 (psi)
